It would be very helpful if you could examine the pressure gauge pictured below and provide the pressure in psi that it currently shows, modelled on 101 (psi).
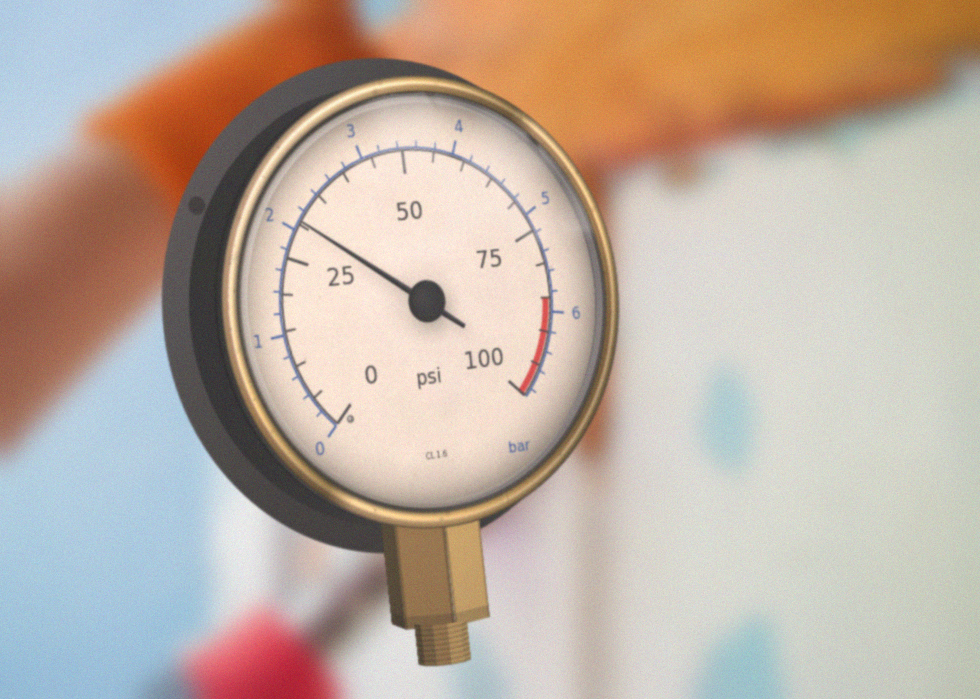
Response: 30 (psi)
